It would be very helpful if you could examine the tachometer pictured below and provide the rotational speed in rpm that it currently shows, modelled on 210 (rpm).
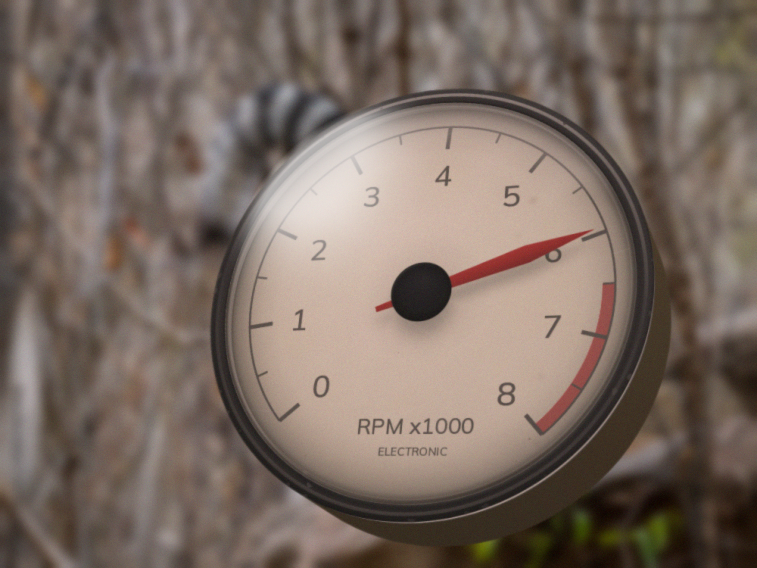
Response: 6000 (rpm)
